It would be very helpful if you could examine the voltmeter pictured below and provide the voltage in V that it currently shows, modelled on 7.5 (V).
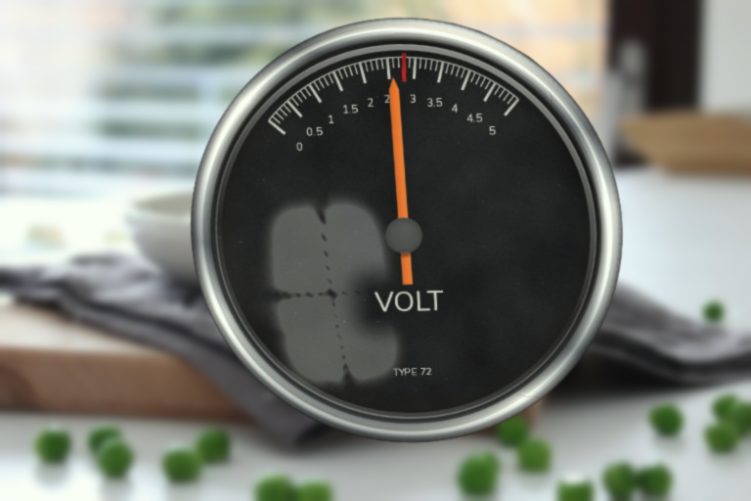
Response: 2.6 (V)
